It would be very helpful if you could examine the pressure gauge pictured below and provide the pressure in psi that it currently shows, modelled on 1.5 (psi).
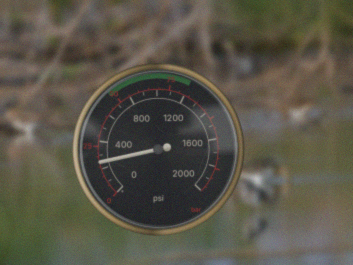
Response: 250 (psi)
